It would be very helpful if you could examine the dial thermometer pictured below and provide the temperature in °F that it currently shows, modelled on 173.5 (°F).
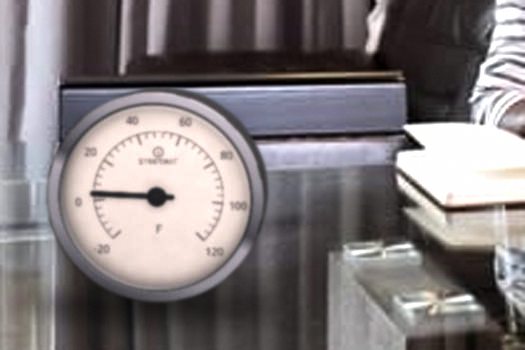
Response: 4 (°F)
